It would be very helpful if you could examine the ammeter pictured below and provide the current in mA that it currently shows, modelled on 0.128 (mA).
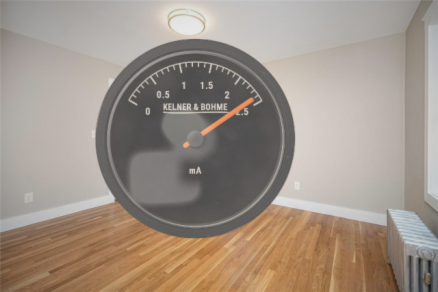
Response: 2.4 (mA)
